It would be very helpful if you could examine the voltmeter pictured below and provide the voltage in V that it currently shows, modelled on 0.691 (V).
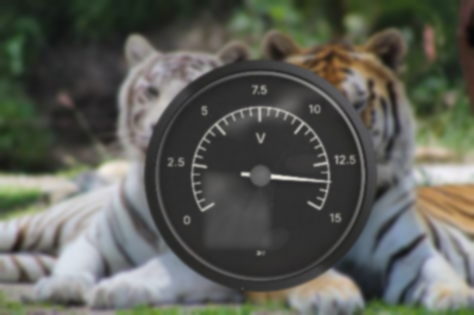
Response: 13.5 (V)
